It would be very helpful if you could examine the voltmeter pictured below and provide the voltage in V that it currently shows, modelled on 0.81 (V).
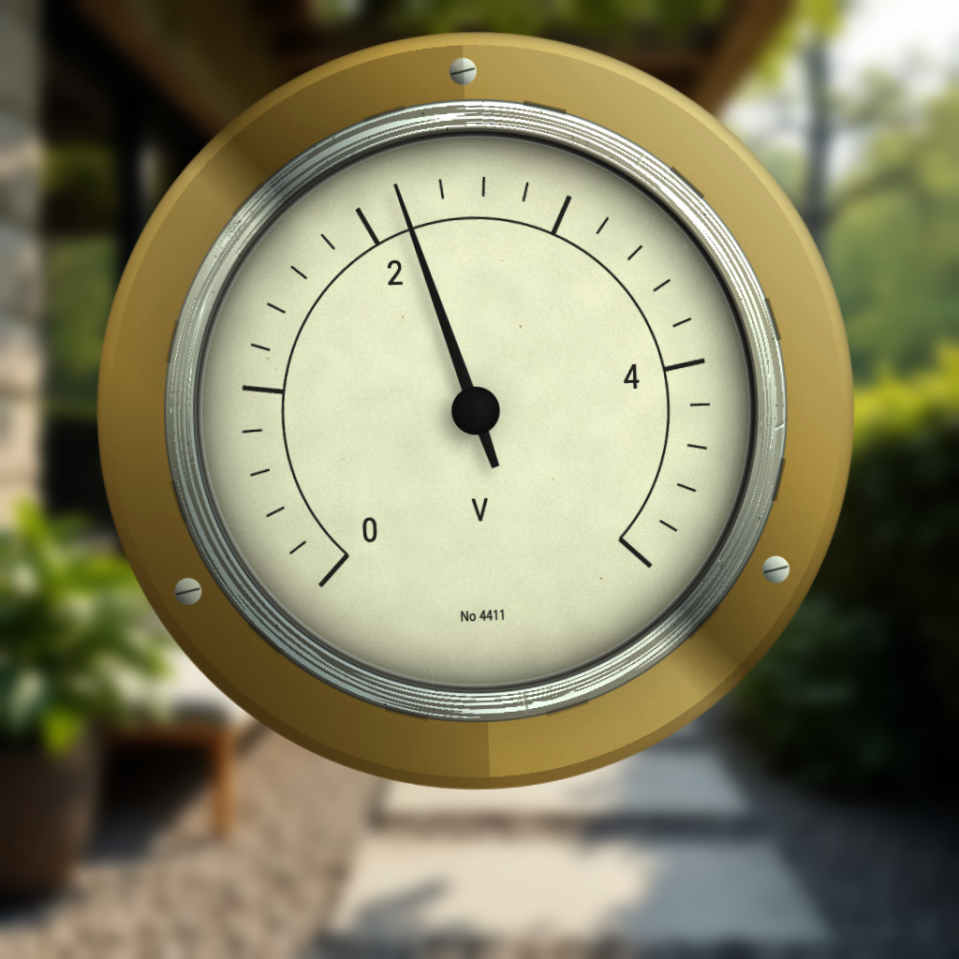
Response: 2.2 (V)
